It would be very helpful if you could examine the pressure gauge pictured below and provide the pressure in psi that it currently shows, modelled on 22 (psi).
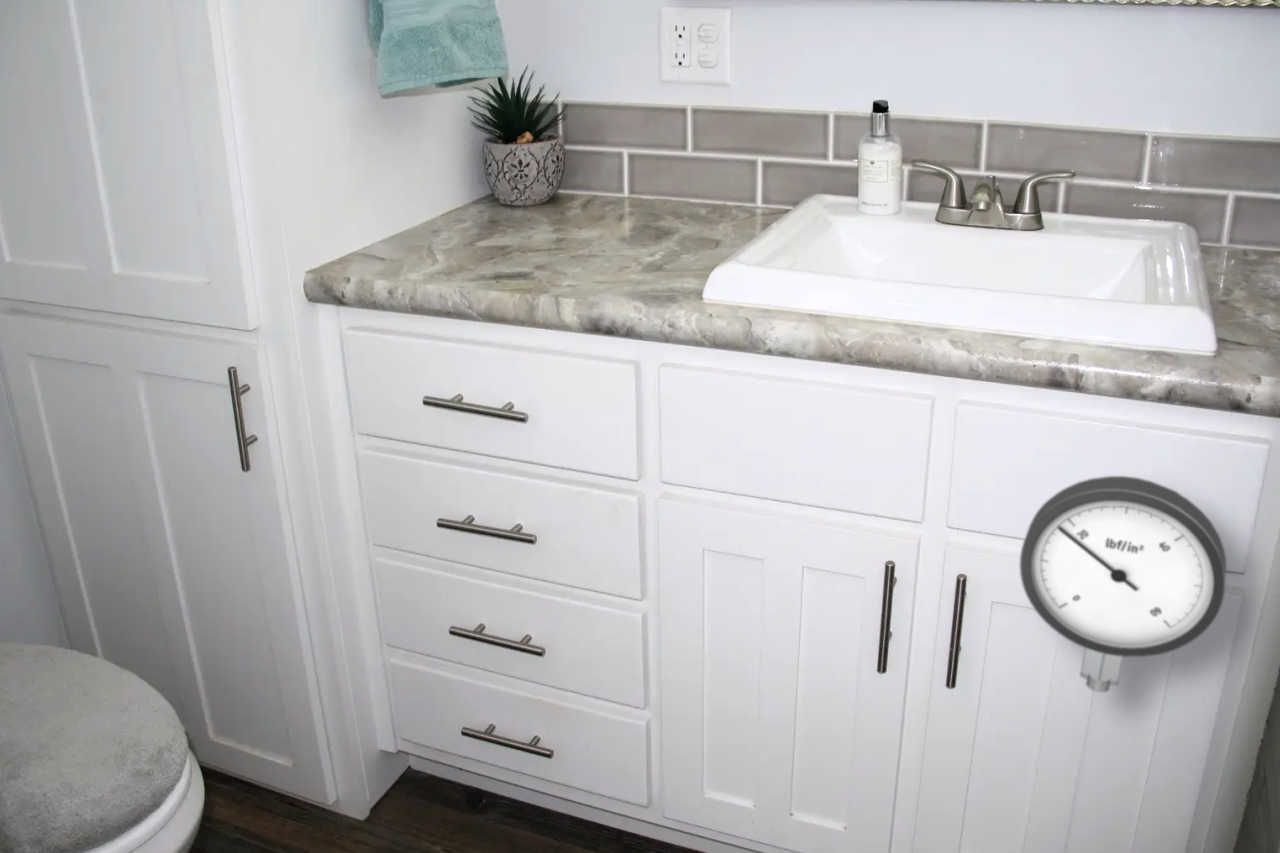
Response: 18 (psi)
